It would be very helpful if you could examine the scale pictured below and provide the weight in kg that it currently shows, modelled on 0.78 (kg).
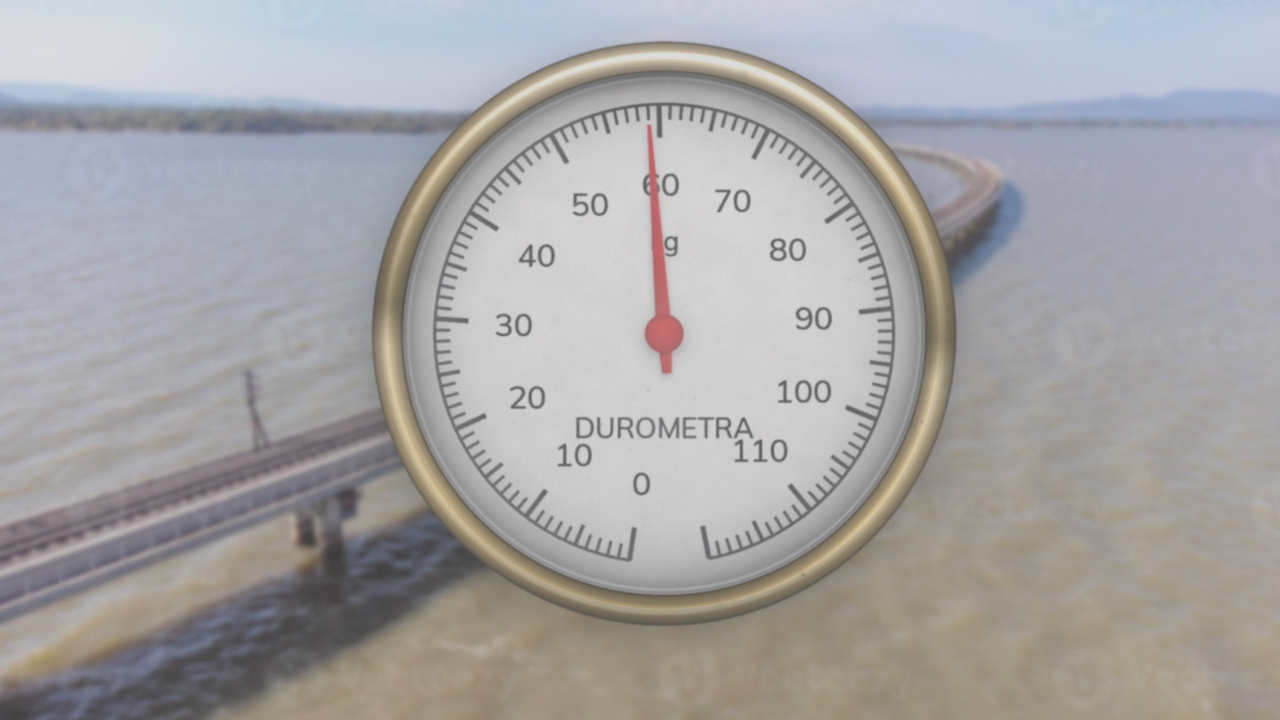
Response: 59 (kg)
